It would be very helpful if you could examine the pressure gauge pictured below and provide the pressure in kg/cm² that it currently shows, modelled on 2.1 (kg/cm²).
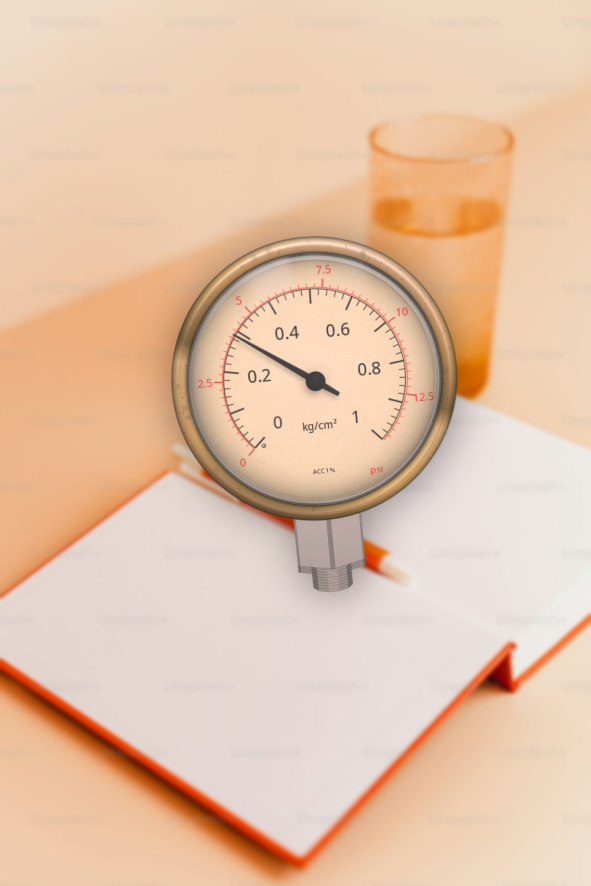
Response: 0.29 (kg/cm²)
